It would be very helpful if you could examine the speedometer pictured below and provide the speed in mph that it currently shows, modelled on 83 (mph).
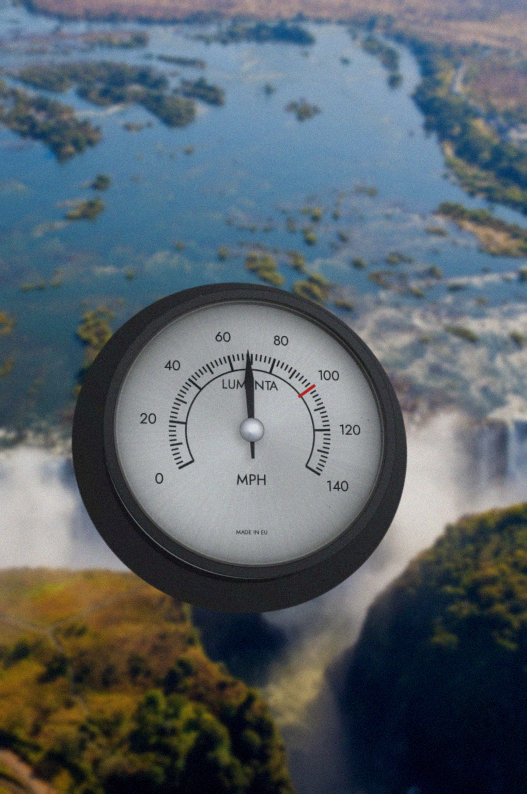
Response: 68 (mph)
